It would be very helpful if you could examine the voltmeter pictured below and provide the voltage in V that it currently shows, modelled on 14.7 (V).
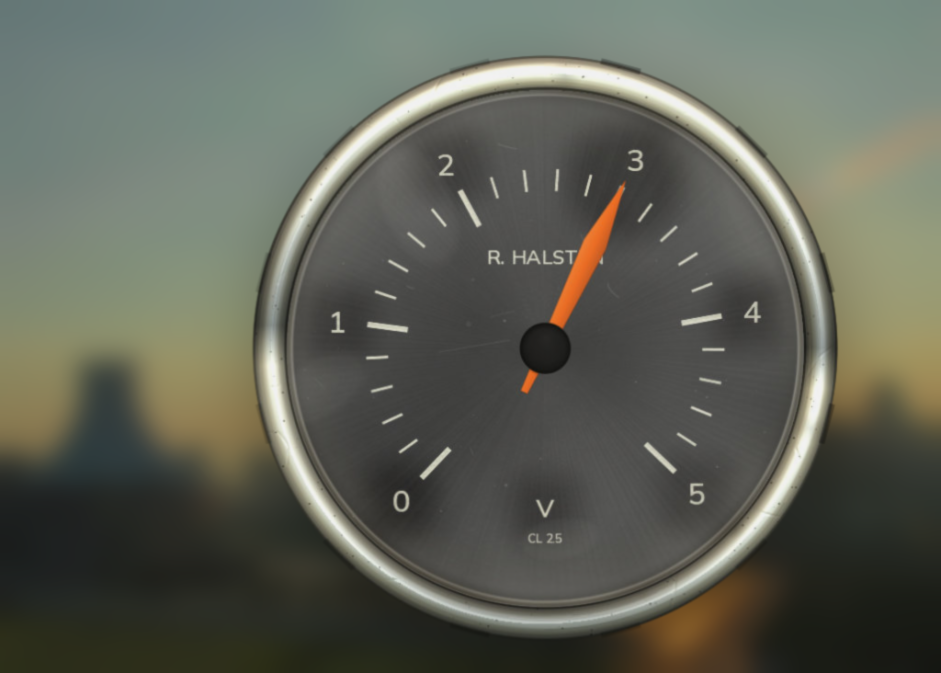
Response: 3 (V)
